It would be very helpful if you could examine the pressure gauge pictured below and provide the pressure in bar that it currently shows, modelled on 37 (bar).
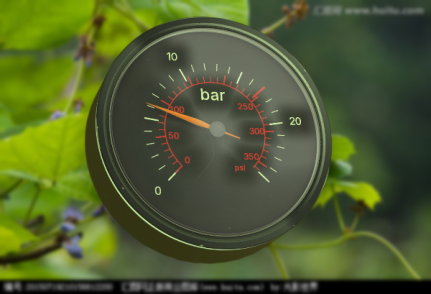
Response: 6 (bar)
